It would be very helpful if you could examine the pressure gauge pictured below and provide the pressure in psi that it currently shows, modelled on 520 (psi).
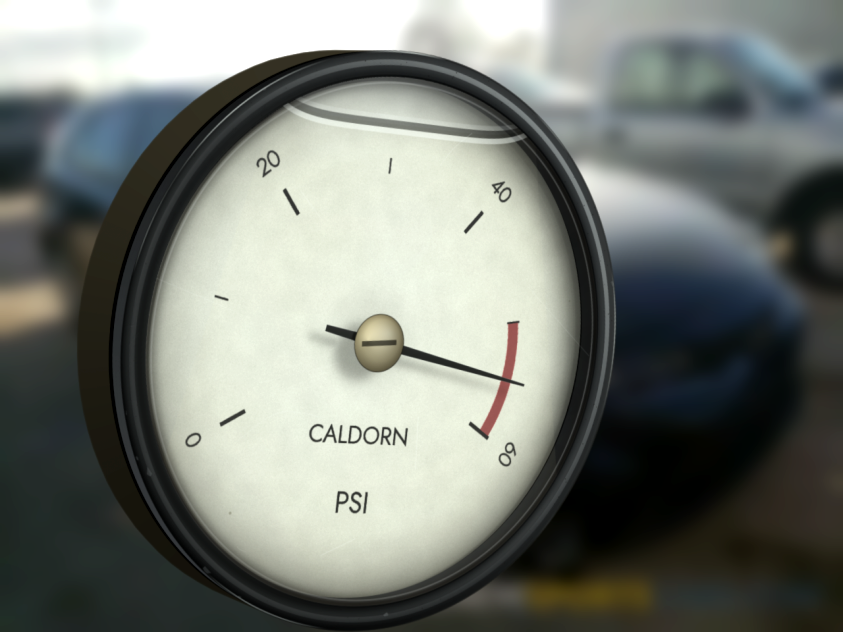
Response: 55 (psi)
